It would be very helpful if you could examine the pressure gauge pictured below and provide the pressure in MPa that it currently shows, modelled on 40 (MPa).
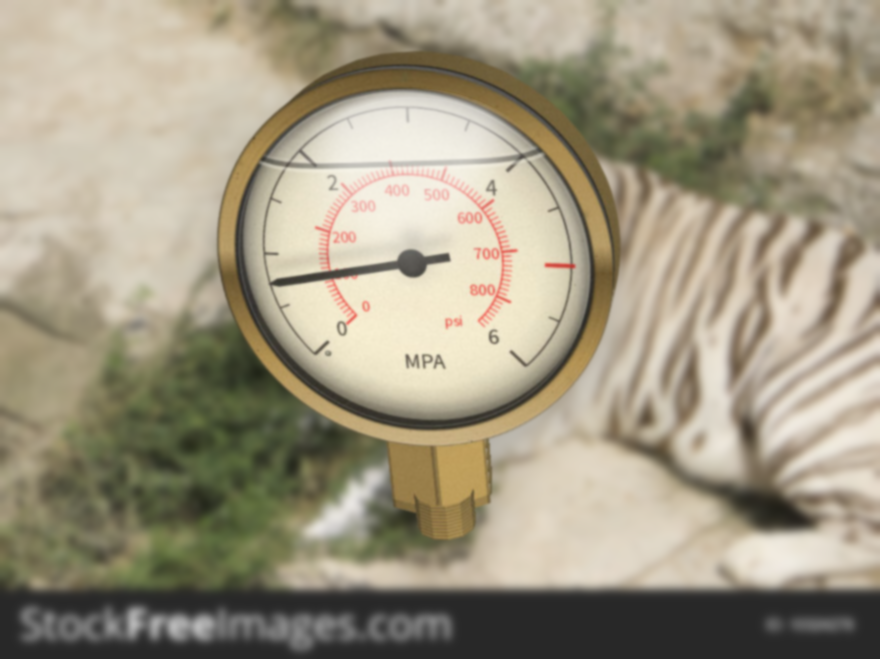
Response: 0.75 (MPa)
